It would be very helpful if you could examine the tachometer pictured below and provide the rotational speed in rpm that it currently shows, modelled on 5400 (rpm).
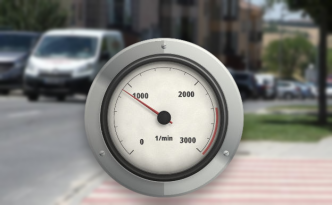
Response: 900 (rpm)
